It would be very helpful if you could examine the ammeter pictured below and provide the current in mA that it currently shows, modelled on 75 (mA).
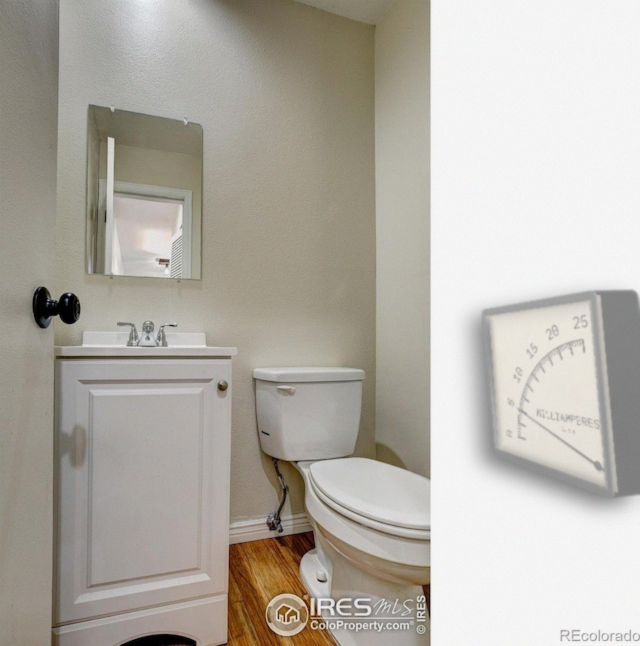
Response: 5 (mA)
